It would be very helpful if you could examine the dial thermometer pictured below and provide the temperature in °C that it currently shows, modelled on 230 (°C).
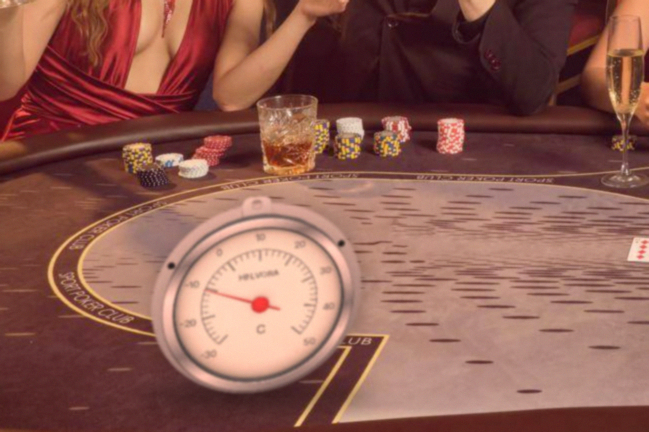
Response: -10 (°C)
